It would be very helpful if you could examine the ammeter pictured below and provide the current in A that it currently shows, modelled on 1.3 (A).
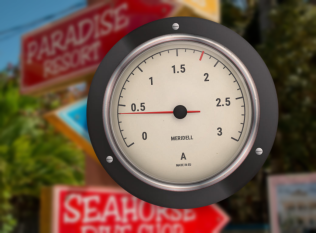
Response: 0.4 (A)
